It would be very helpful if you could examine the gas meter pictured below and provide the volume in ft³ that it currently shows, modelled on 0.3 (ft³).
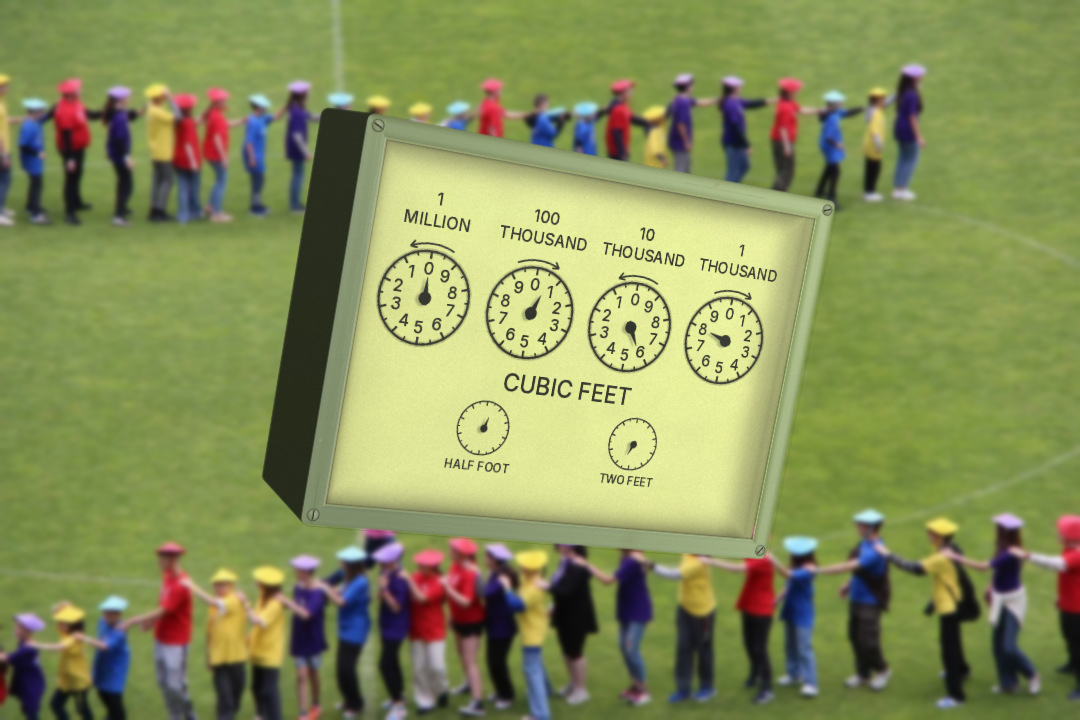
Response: 5800 (ft³)
